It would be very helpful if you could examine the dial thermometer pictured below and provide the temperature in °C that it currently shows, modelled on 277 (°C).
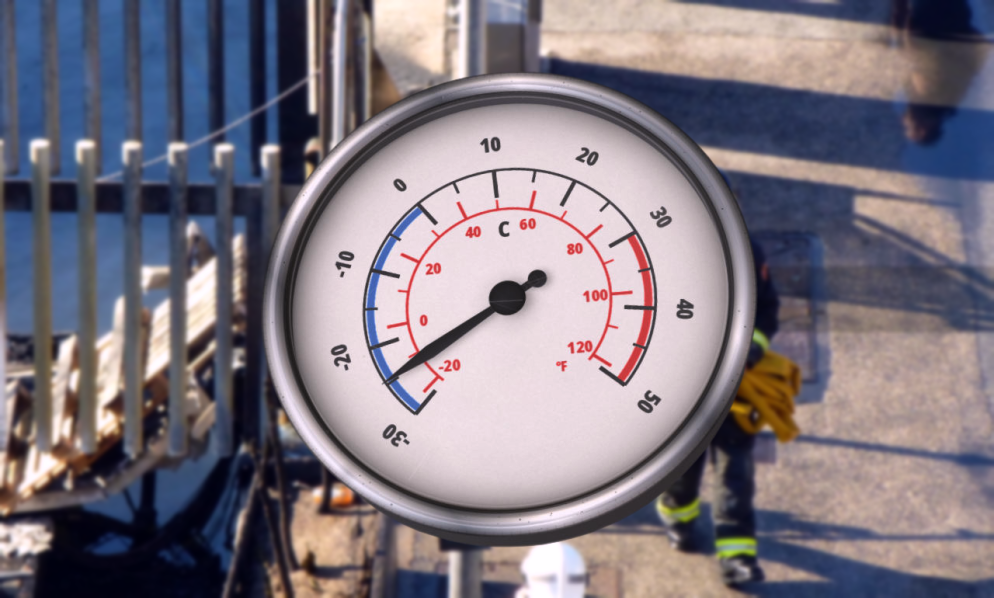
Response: -25 (°C)
